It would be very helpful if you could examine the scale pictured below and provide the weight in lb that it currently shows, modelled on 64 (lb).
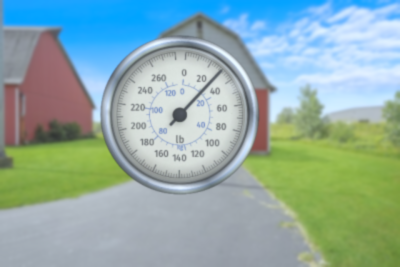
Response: 30 (lb)
